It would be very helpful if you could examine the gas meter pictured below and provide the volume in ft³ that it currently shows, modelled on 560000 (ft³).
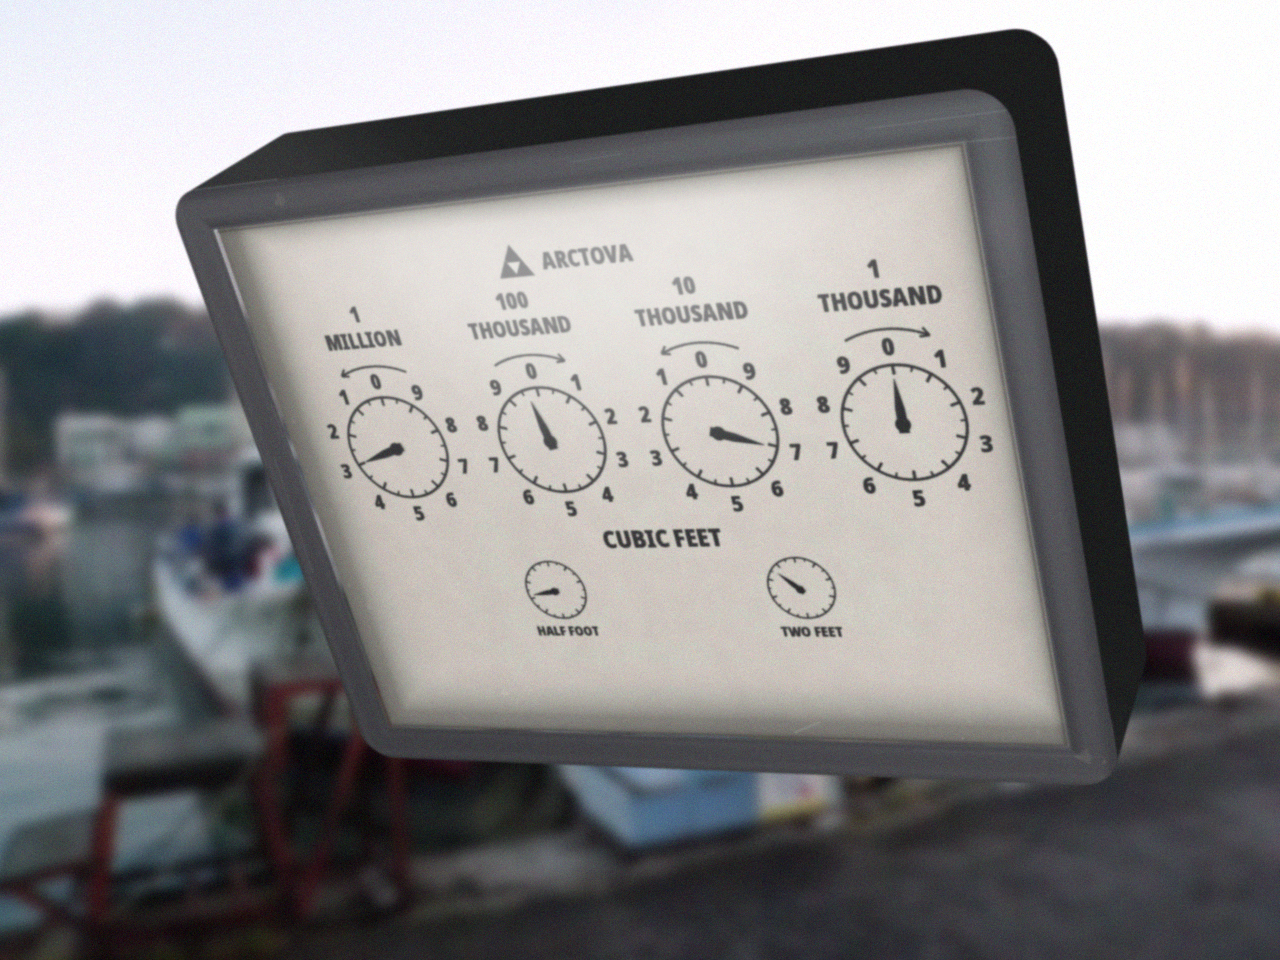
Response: 297000 (ft³)
